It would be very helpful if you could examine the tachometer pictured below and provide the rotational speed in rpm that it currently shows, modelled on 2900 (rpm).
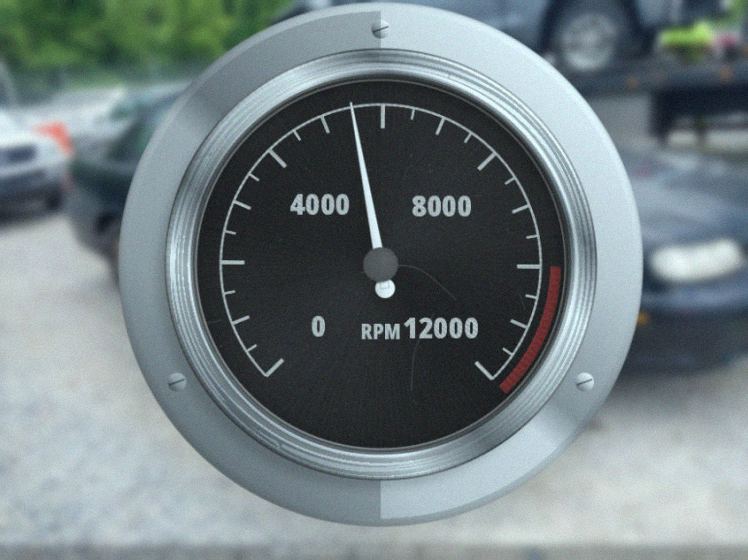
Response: 5500 (rpm)
